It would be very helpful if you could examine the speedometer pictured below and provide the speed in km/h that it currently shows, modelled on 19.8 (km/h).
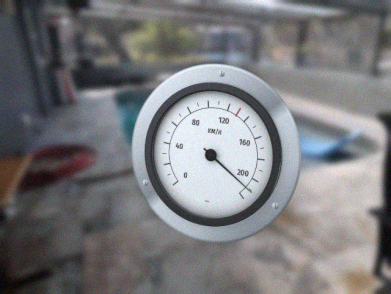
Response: 210 (km/h)
